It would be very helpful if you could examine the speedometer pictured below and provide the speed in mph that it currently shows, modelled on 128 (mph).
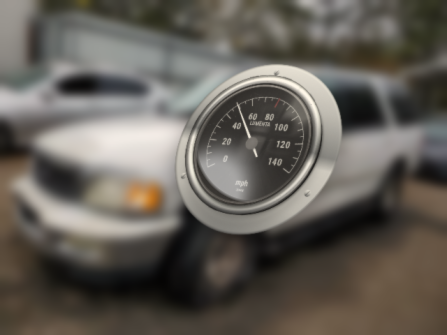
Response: 50 (mph)
